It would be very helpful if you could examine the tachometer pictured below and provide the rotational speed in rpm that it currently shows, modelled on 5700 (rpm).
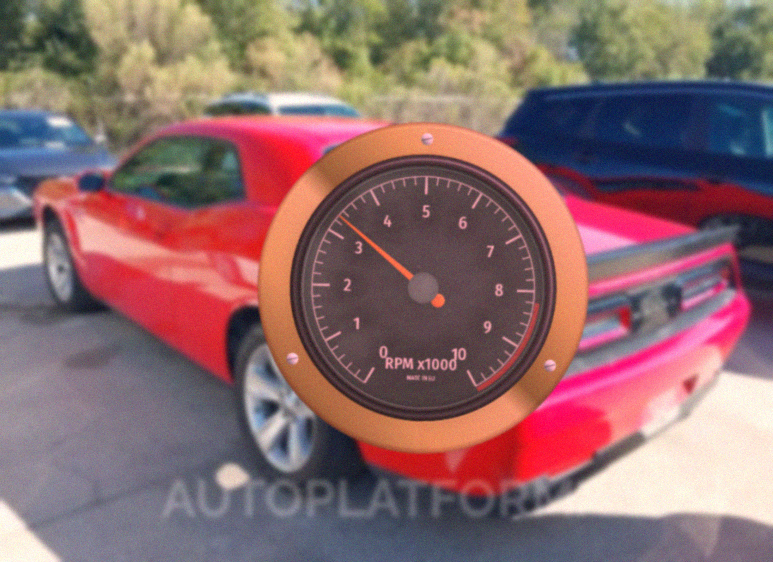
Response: 3300 (rpm)
